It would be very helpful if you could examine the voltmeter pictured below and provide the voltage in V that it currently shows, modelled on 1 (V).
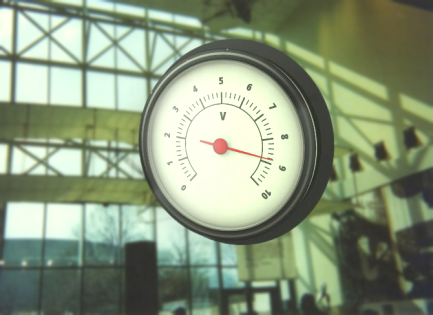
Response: 8.8 (V)
